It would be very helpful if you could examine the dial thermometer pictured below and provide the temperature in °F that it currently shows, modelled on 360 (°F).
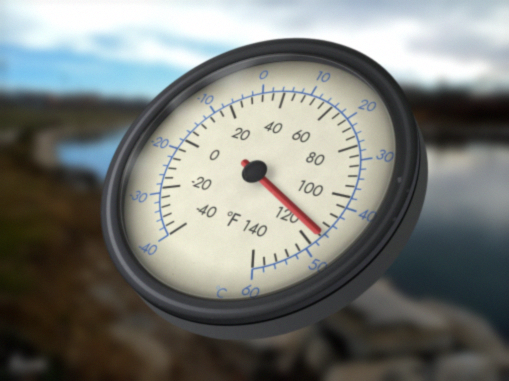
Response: 116 (°F)
